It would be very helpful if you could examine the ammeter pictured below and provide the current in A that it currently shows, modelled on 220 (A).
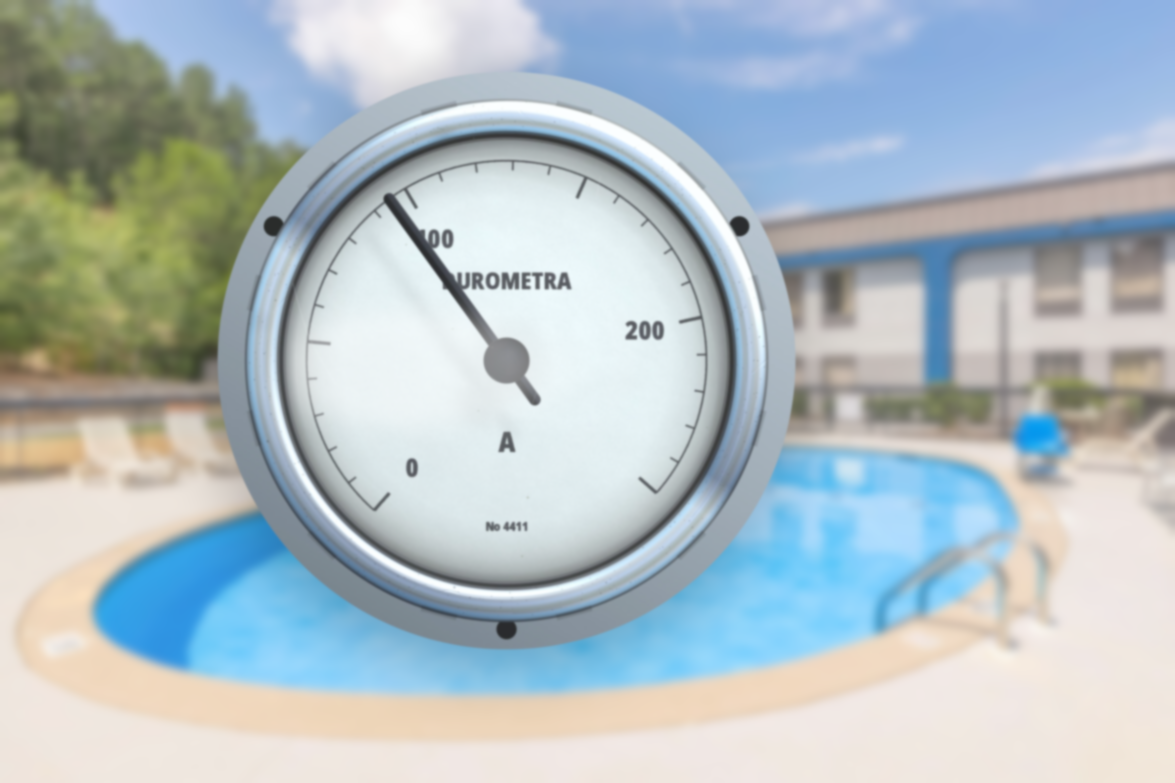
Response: 95 (A)
